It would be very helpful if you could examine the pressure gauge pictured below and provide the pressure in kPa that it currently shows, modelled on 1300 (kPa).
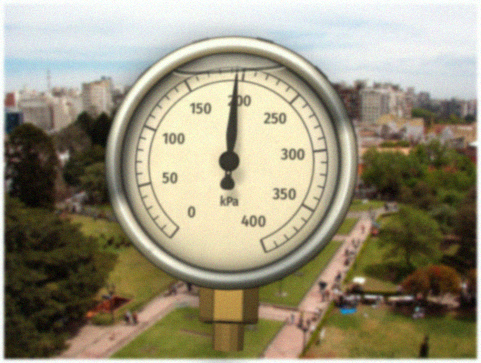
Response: 195 (kPa)
